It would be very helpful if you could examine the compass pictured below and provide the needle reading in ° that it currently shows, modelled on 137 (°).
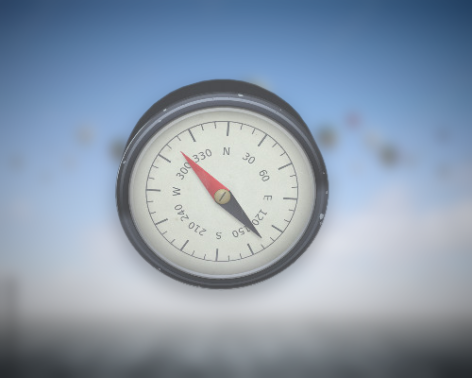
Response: 315 (°)
